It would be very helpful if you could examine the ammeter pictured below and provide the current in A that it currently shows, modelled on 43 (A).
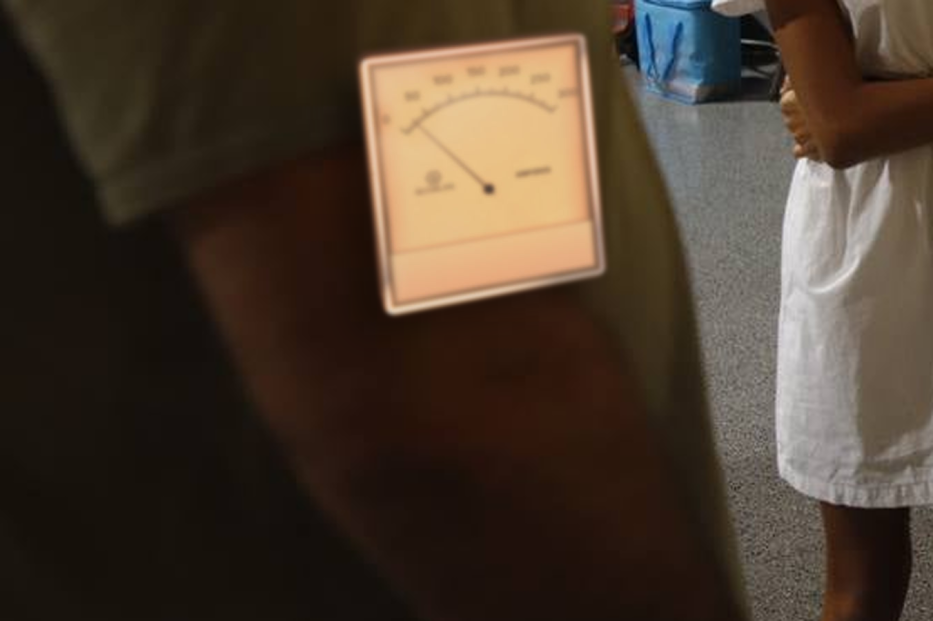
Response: 25 (A)
